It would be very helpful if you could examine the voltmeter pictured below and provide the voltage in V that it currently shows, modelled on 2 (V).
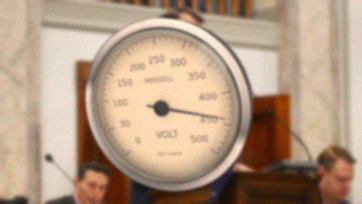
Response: 440 (V)
